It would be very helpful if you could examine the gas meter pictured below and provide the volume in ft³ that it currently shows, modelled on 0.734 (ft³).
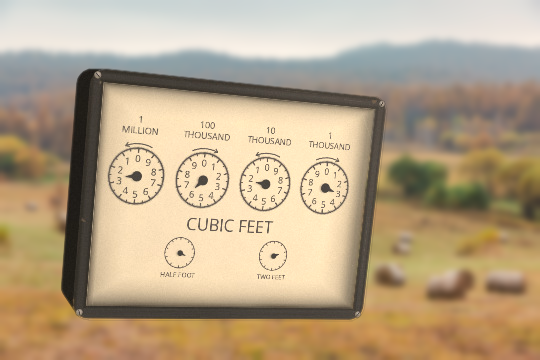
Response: 262300 (ft³)
